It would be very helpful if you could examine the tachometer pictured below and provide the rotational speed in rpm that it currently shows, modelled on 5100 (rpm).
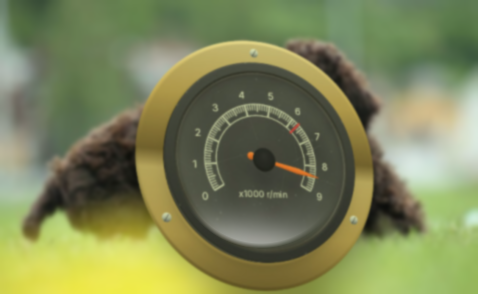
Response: 8500 (rpm)
